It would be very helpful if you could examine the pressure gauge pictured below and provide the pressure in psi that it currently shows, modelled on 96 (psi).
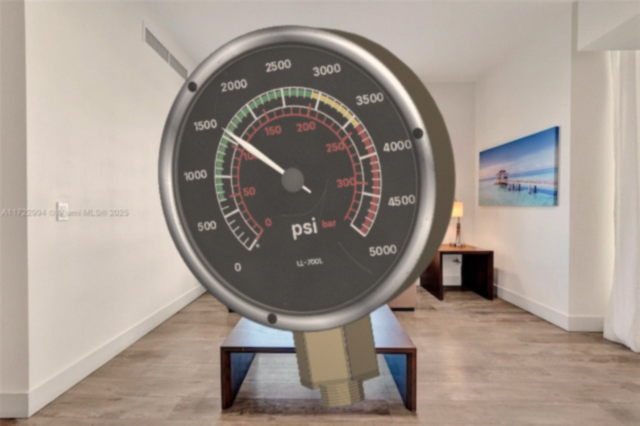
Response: 1600 (psi)
